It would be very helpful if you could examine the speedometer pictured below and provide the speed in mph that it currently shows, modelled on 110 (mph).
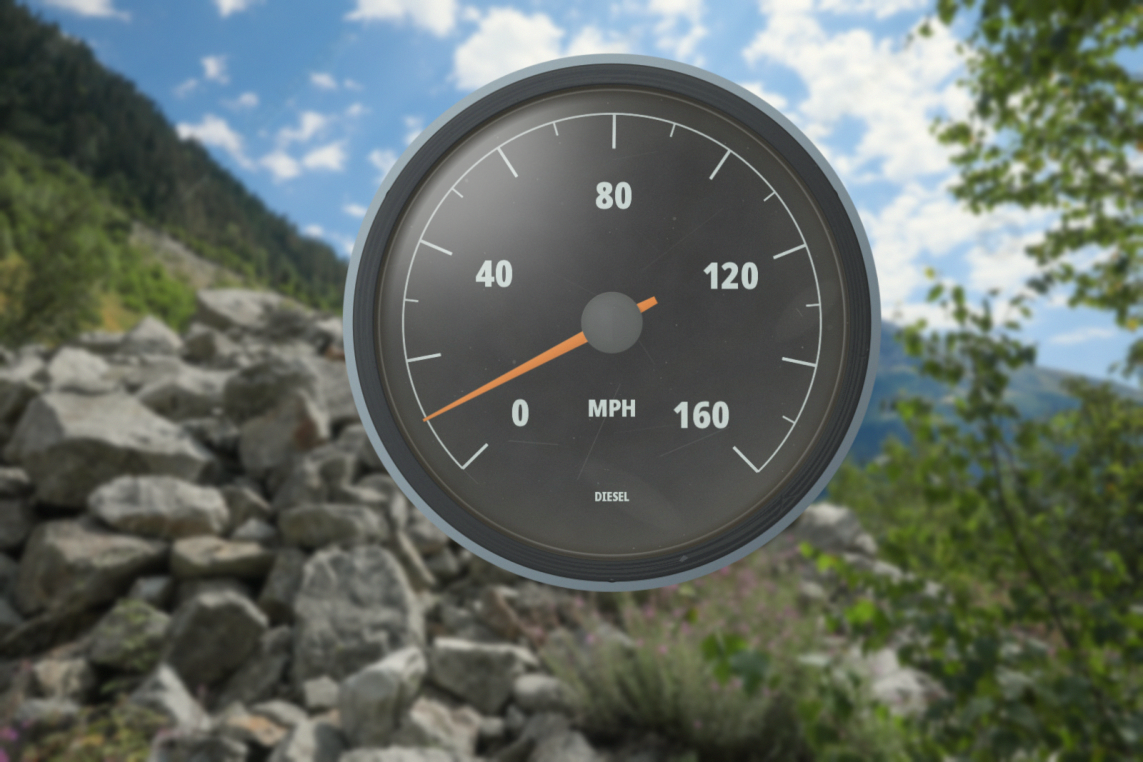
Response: 10 (mph)
